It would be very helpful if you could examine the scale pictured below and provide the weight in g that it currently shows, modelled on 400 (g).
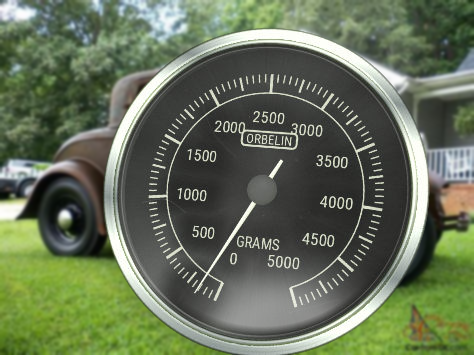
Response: 150 (g)
